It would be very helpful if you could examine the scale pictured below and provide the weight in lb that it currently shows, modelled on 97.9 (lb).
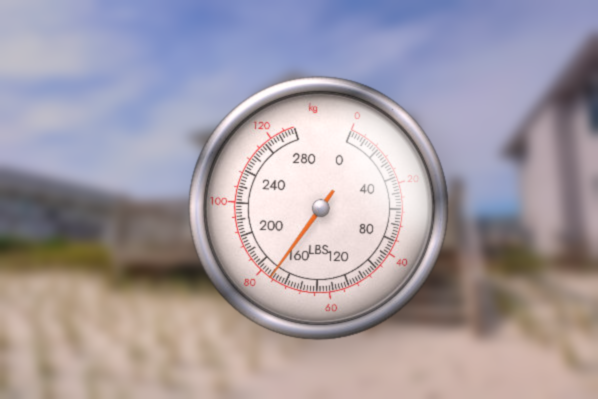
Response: 170 (lb)
